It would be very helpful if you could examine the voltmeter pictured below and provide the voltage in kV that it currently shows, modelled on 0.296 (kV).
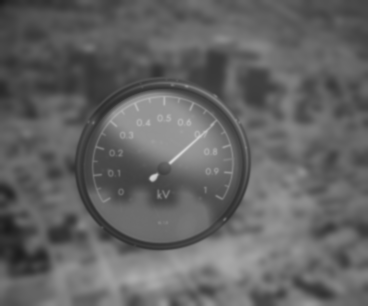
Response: 0.7 (kV)
